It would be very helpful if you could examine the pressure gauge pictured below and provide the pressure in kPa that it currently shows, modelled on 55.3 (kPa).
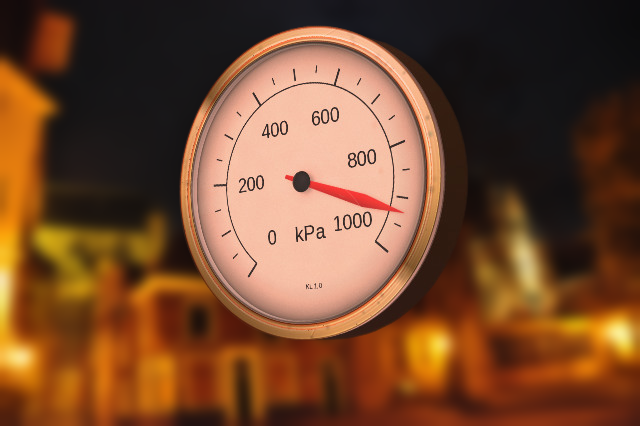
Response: 925 (kPa)
